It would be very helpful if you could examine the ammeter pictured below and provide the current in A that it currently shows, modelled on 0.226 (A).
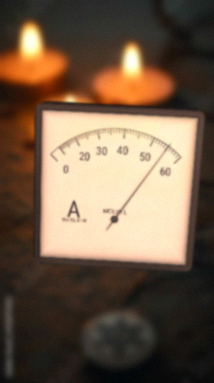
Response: 55 (A)
